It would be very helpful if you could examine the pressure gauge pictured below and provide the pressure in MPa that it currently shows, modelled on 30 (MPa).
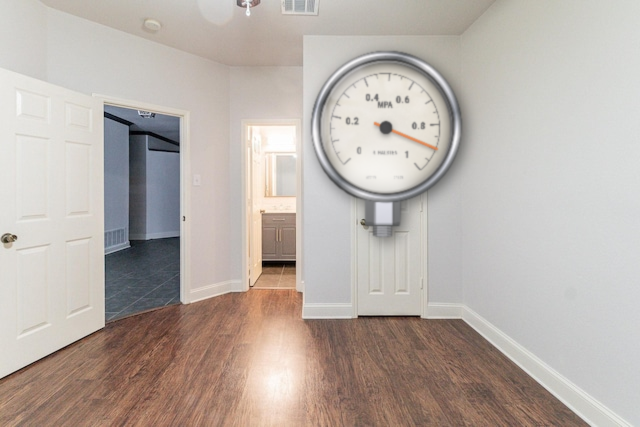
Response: 0.9 (MPa)
